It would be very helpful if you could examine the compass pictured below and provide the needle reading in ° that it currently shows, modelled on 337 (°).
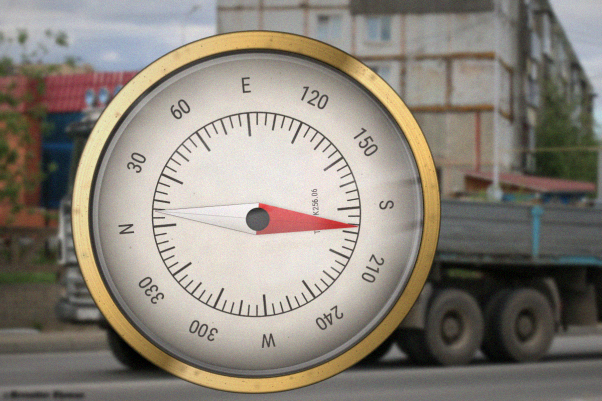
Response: 190 (°)
